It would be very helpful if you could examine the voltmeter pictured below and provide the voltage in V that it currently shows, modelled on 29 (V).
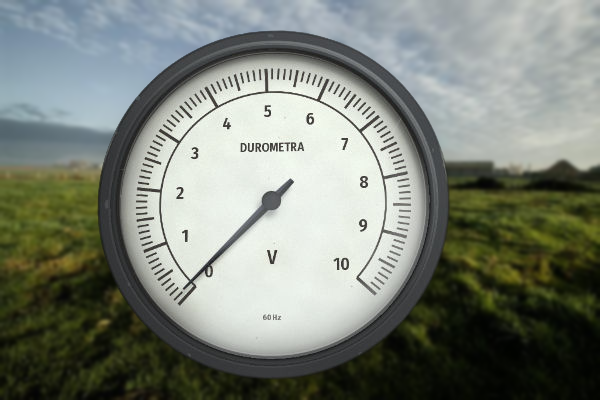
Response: 0.1 (V)
